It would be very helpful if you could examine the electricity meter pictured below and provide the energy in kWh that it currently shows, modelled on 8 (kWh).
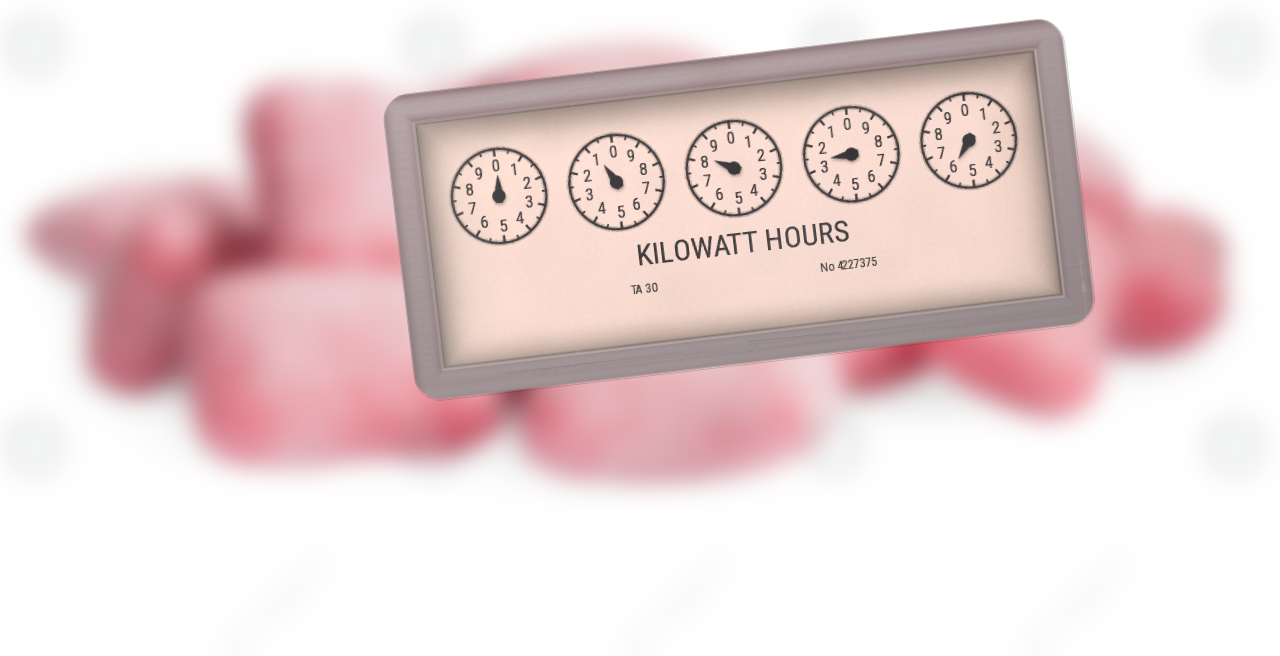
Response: 826 (kWh)
